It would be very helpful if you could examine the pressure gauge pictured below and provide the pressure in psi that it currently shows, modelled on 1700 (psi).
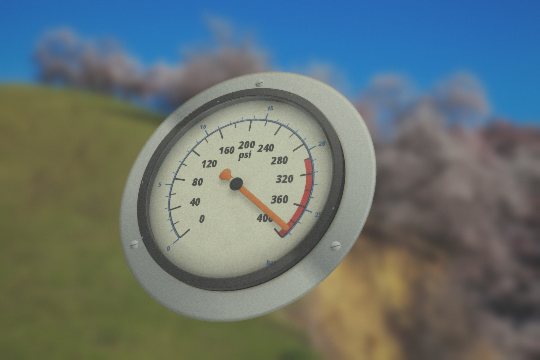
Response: 390 (psi)
